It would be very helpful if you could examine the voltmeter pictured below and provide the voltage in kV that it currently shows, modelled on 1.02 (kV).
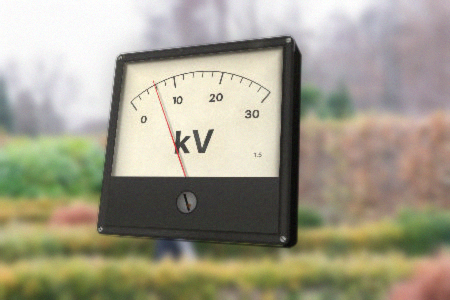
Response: 6 (kV)
